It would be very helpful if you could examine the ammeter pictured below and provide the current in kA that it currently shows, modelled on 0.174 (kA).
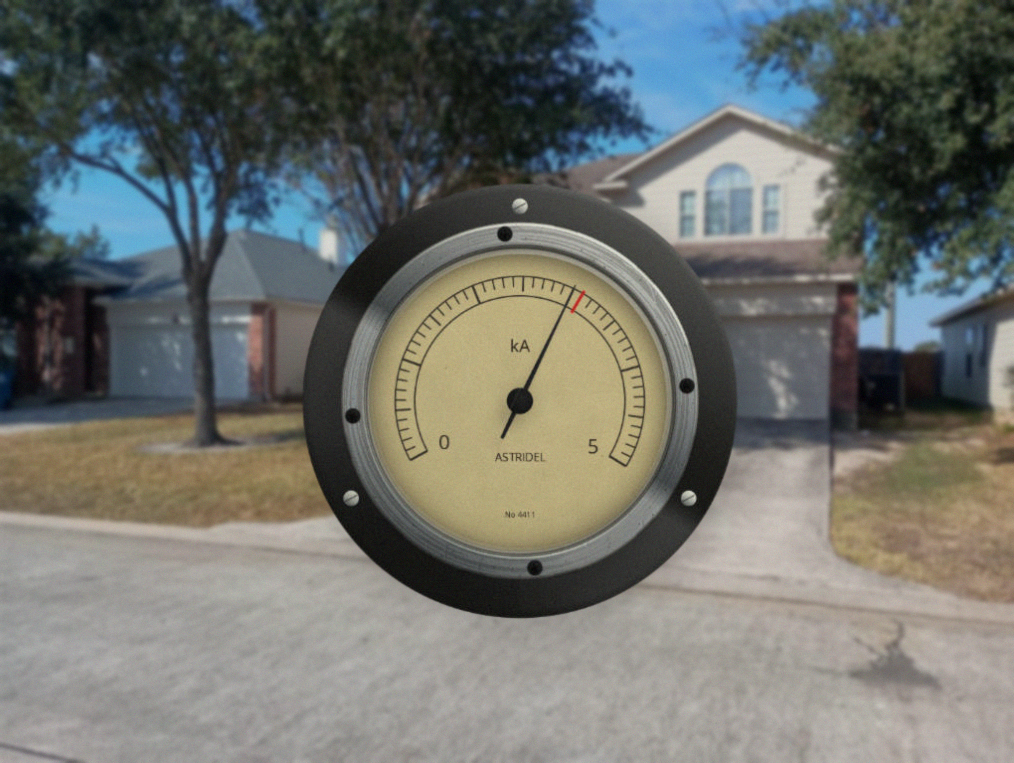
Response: 3 (kA)
